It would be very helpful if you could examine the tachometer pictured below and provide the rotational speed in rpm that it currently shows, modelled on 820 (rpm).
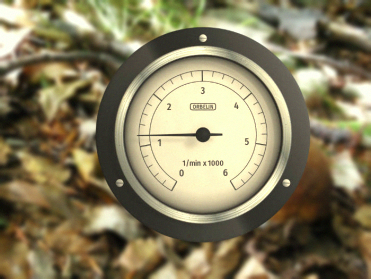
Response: 1200 (rpm)
